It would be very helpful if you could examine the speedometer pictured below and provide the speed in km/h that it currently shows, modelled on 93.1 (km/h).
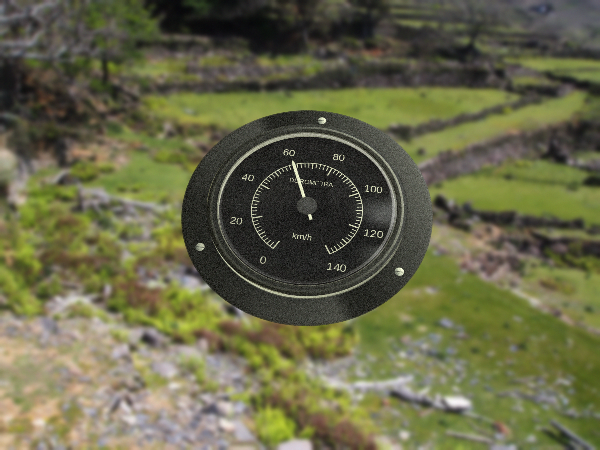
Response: 60 (km/h)
